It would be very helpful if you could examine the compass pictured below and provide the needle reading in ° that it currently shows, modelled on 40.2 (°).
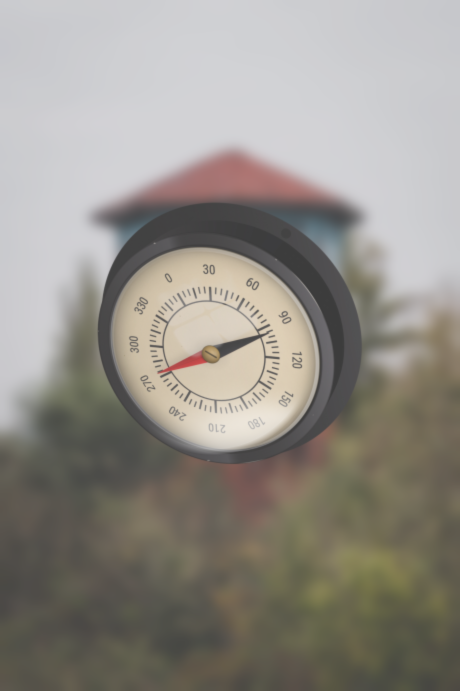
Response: 275 (°)
